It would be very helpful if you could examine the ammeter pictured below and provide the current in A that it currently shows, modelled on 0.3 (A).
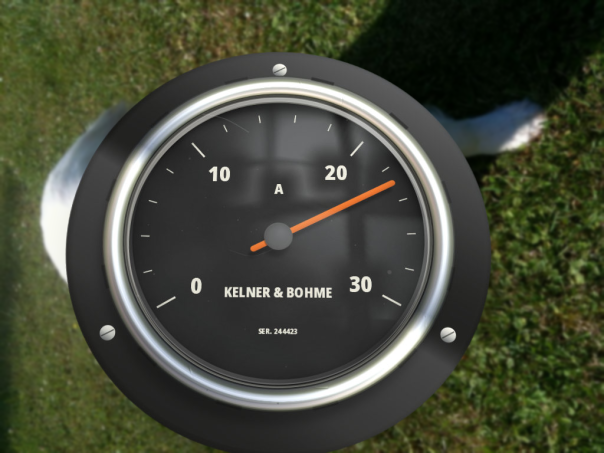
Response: 23 (A)
